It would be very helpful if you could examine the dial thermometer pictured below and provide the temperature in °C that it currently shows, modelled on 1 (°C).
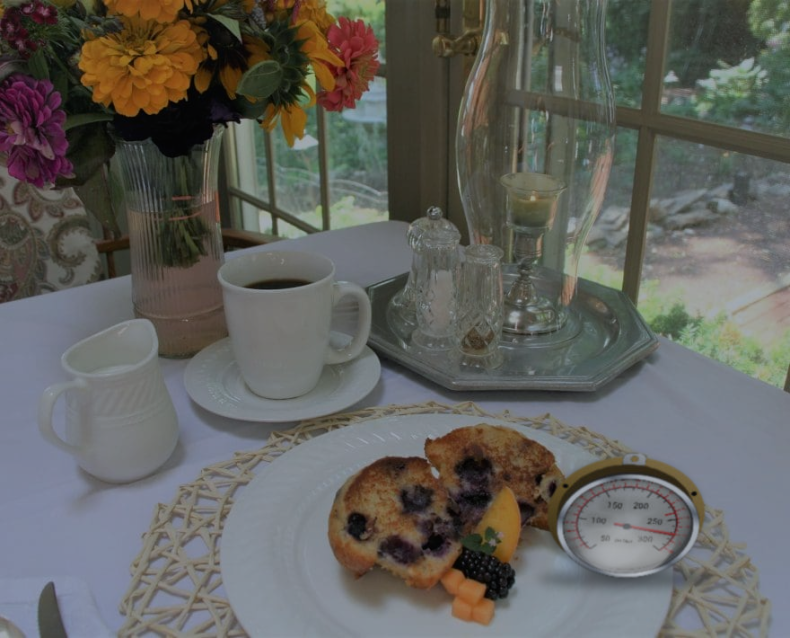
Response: 270 (°C)
